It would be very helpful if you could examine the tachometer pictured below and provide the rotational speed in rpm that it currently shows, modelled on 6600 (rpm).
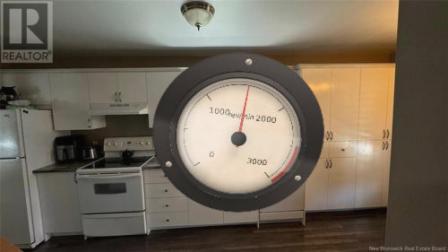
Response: 1500 (rpm)
